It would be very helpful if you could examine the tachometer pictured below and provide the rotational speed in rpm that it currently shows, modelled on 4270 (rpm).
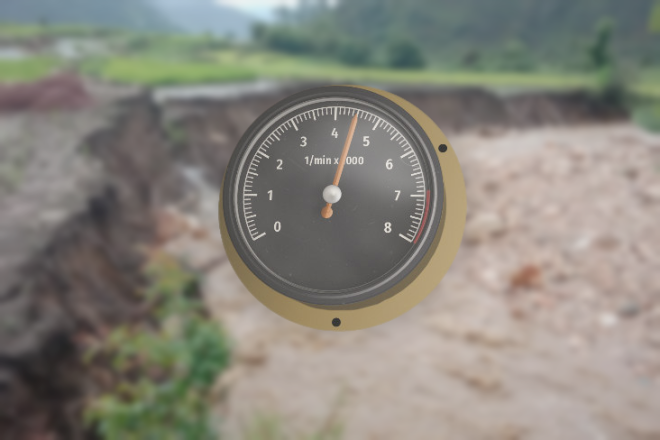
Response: 4500 (rpm)
